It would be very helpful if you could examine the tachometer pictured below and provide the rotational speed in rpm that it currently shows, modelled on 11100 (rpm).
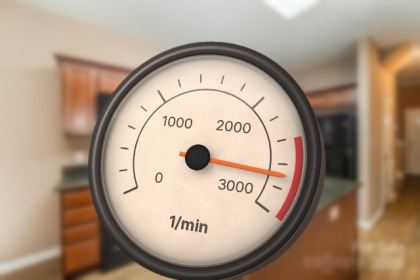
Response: 2700 (rpm)
